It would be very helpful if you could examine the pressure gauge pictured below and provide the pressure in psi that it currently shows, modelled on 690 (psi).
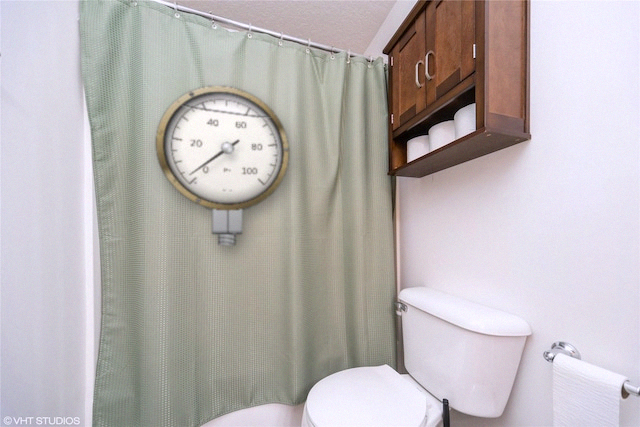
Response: 2.5 (psi)
